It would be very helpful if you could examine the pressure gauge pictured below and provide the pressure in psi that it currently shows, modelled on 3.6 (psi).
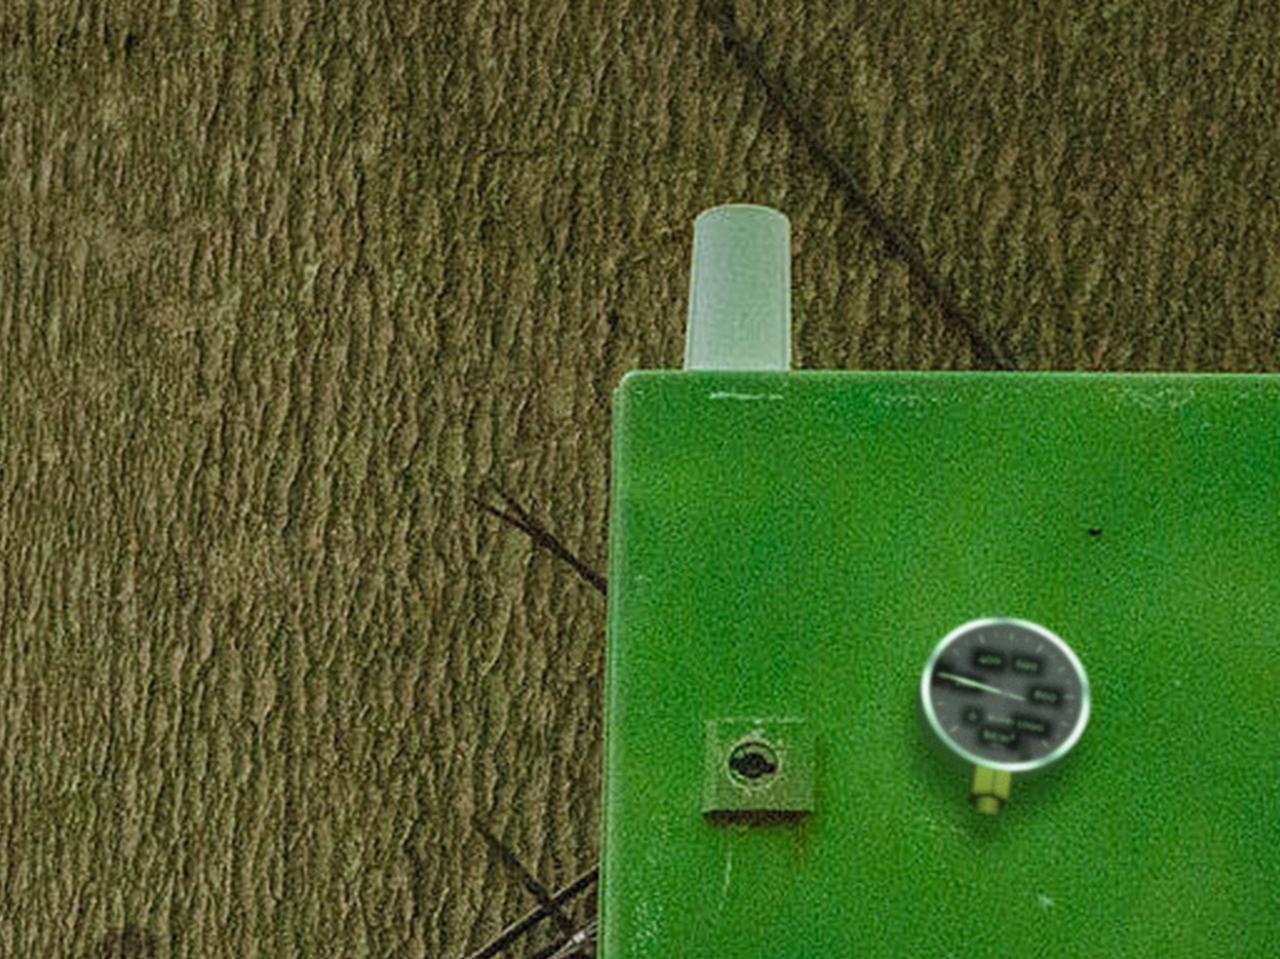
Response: 200 (psi)
